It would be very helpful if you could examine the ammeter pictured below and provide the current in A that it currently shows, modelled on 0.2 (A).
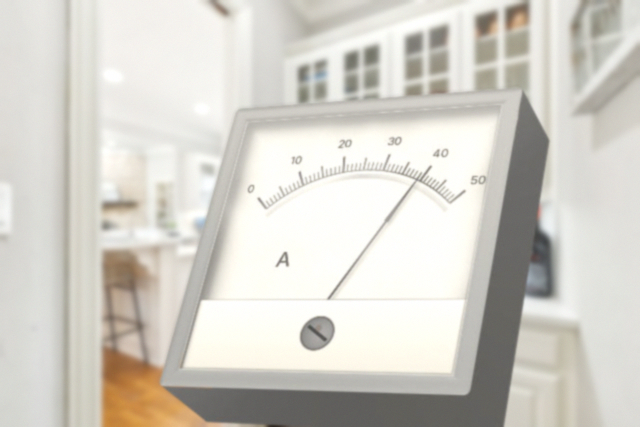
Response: 40 (A)
